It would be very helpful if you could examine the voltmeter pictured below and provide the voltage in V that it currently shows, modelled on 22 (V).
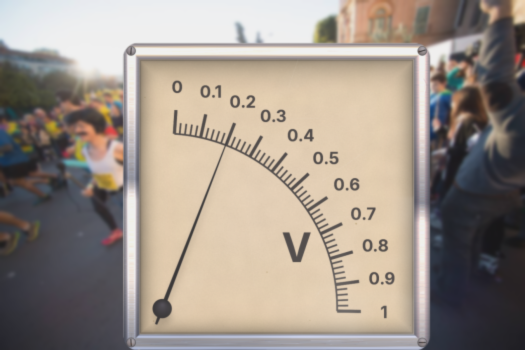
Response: 0.2 (V)
